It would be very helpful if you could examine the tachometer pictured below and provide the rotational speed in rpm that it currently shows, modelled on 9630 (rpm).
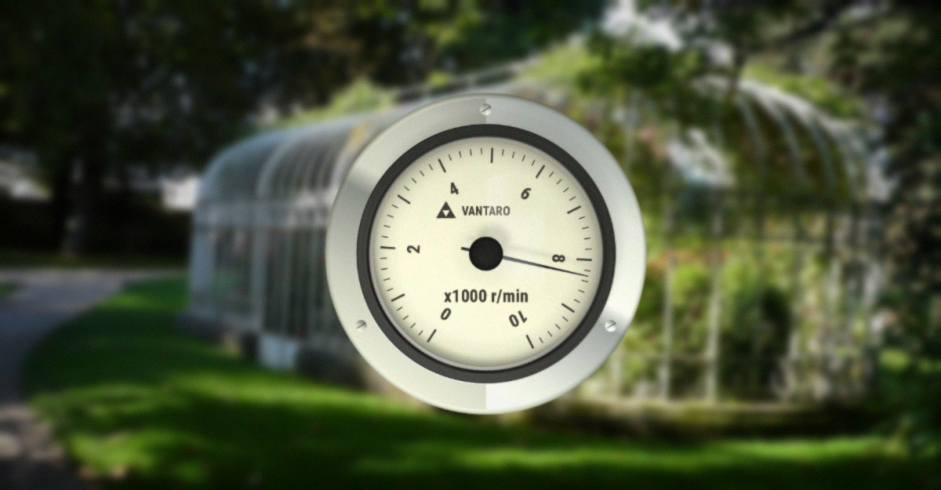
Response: 8300 (rpm)
